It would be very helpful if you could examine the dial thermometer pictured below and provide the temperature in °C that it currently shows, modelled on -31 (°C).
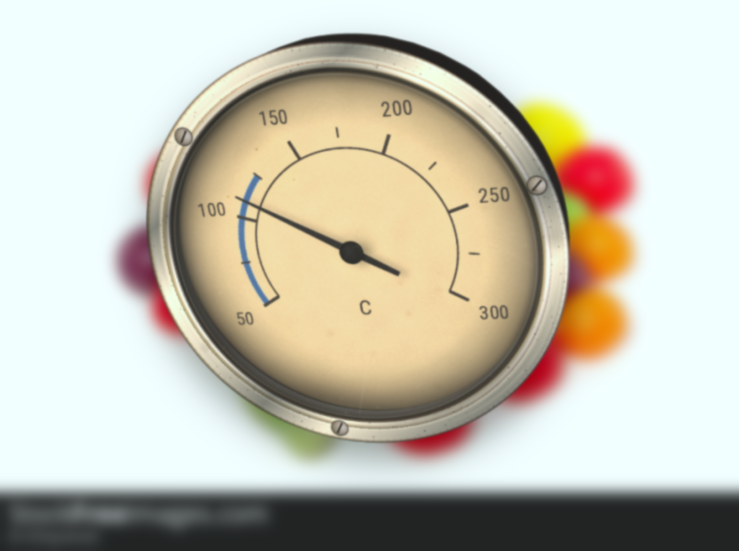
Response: 112.5 (°C)
